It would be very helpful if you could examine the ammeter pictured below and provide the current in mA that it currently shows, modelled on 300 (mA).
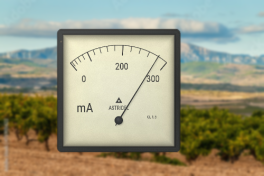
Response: 280 (mA)
